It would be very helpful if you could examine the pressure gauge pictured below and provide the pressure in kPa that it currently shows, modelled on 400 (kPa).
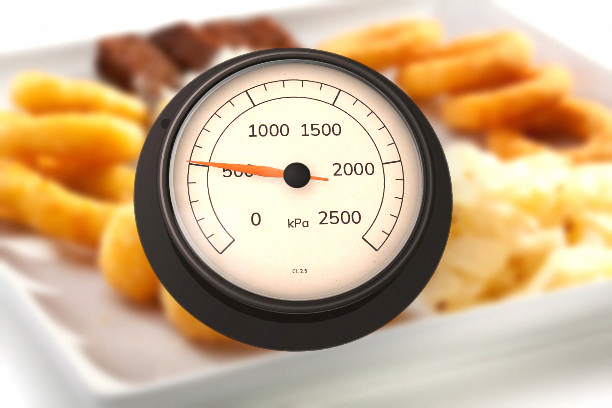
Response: 500 (kPa)
